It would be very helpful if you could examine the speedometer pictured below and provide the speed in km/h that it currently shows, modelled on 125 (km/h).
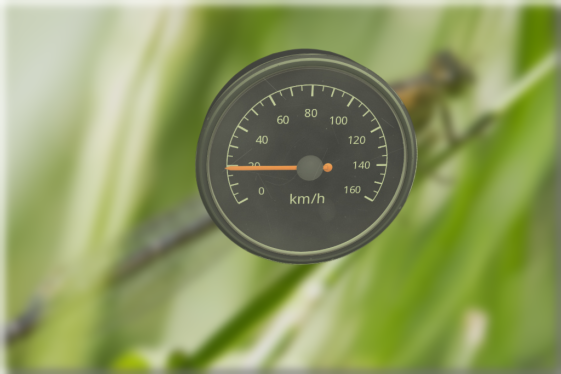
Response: 20 (km/h)
